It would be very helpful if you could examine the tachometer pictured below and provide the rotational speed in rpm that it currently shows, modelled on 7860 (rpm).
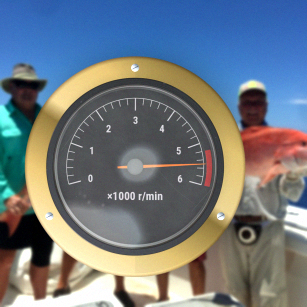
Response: 5500 (rpm)
